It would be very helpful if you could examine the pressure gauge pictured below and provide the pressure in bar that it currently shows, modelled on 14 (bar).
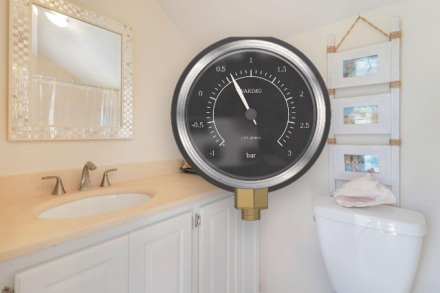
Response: 0.6 (bar)
